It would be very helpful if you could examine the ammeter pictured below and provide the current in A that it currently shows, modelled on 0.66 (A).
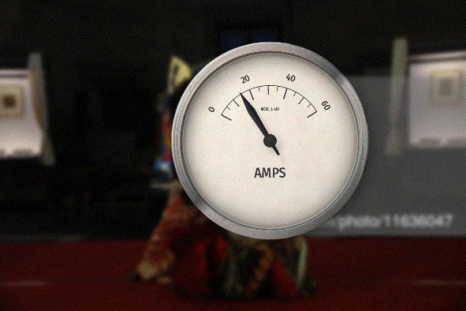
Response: 15 (A)
